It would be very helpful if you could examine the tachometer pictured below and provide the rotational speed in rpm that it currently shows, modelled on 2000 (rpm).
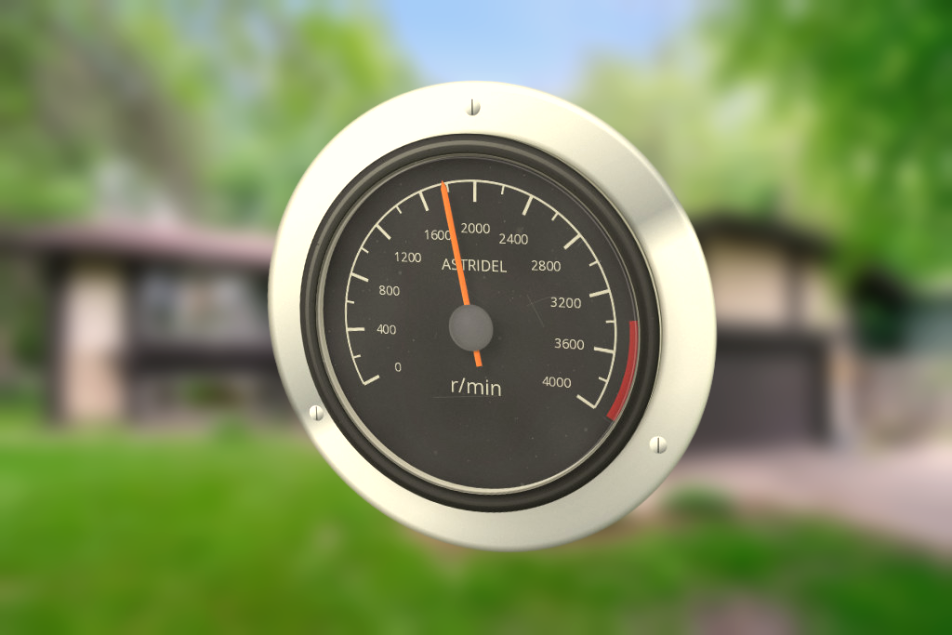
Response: 1800 (rpm)
